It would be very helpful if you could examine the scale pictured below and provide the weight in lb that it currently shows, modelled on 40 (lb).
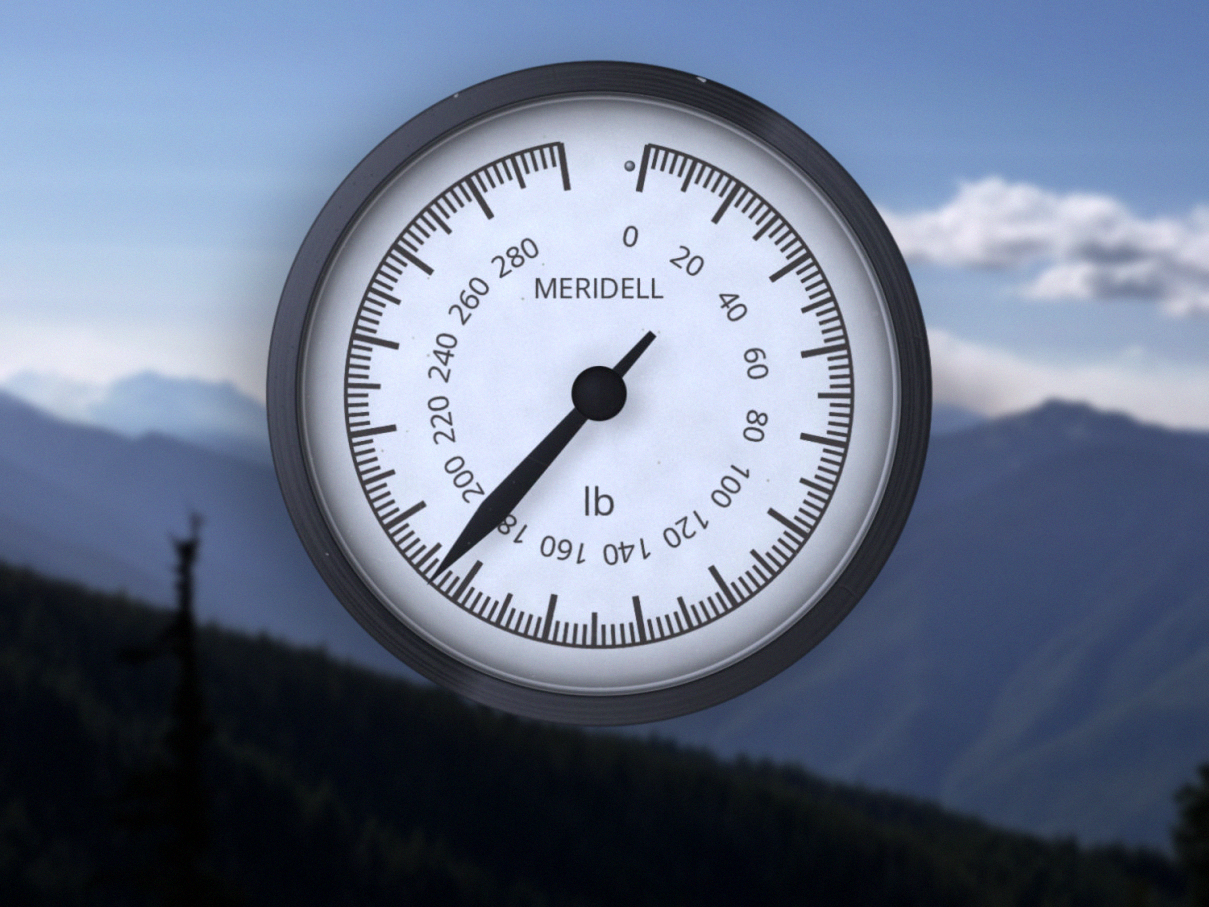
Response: 186 (lb)
